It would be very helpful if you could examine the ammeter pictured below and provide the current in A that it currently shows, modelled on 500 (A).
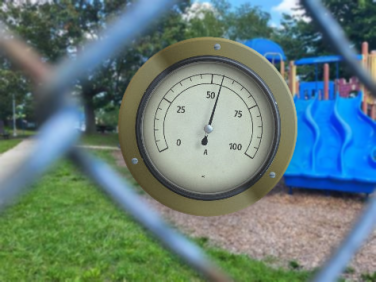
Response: 55 (A)
